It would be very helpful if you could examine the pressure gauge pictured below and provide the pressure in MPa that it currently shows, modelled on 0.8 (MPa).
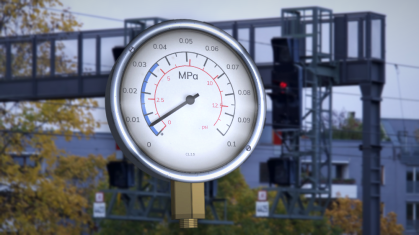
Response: 0.005 (MPa)
